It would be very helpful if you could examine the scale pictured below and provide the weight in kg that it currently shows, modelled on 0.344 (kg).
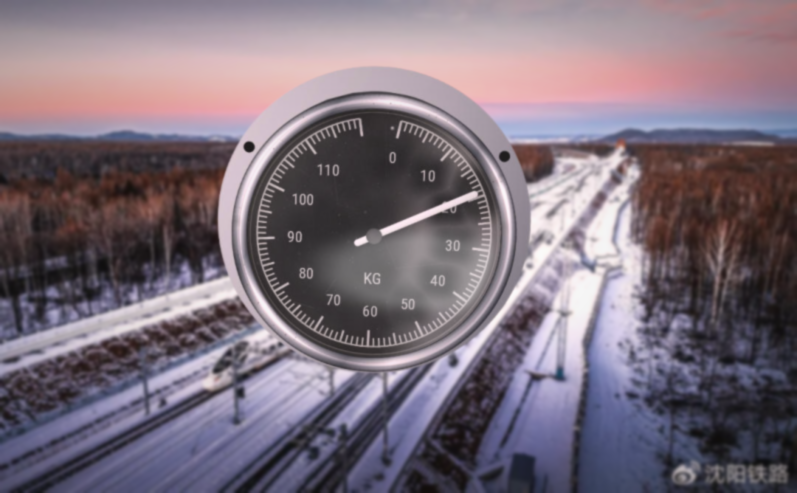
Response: 19 (kg)
